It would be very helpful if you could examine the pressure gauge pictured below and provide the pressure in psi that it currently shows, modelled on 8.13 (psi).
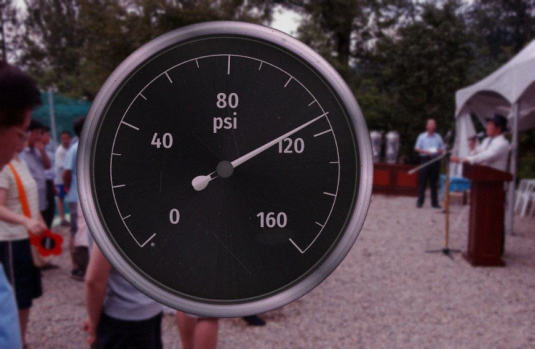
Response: 115 (psi)
